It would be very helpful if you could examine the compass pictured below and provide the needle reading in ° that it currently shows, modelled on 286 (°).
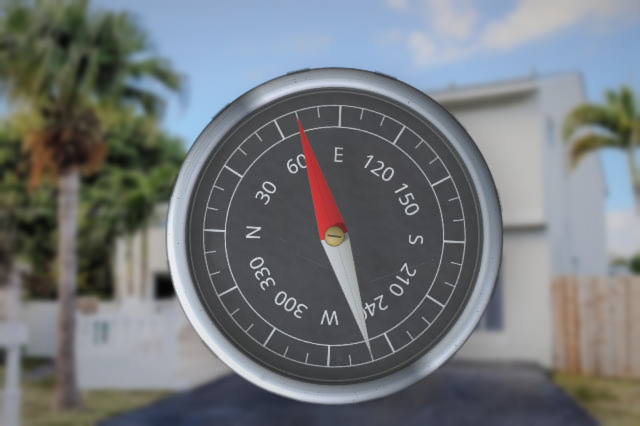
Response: 70 (°)
